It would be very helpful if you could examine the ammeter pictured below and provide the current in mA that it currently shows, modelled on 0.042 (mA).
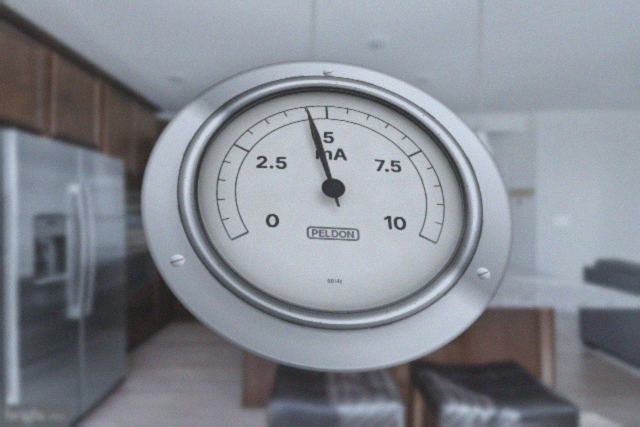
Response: 4.5 (mA)
